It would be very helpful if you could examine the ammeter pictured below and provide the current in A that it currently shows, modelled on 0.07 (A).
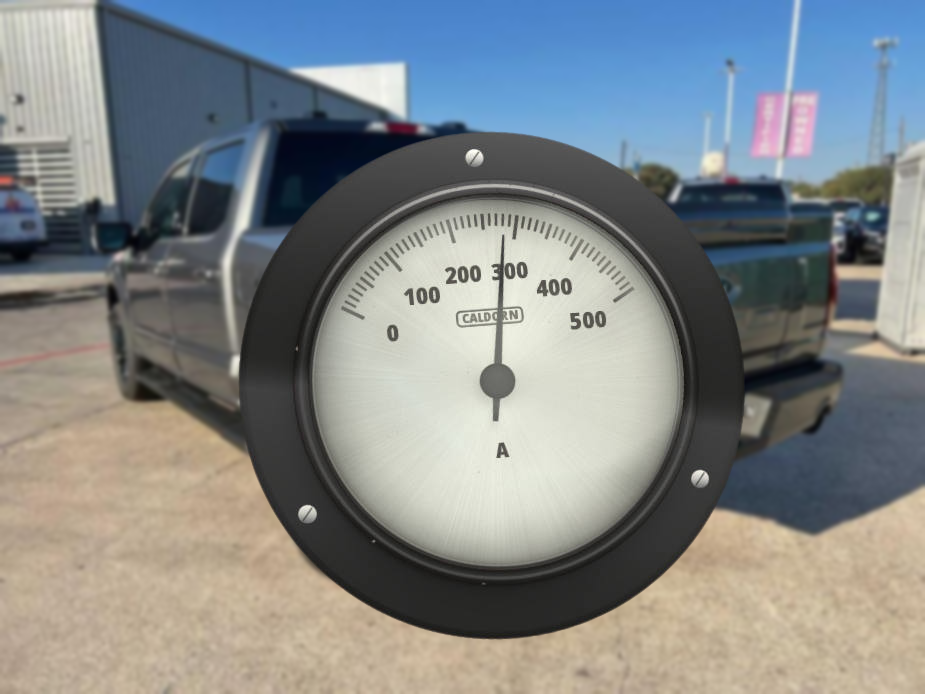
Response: 280 (A)
